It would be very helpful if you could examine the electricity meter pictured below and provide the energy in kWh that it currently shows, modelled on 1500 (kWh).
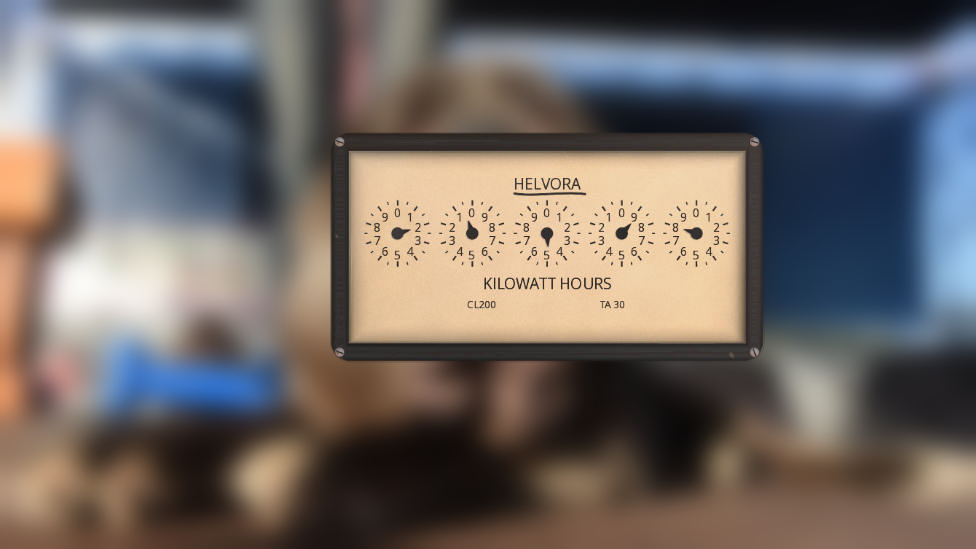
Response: 20488 (kWh)
